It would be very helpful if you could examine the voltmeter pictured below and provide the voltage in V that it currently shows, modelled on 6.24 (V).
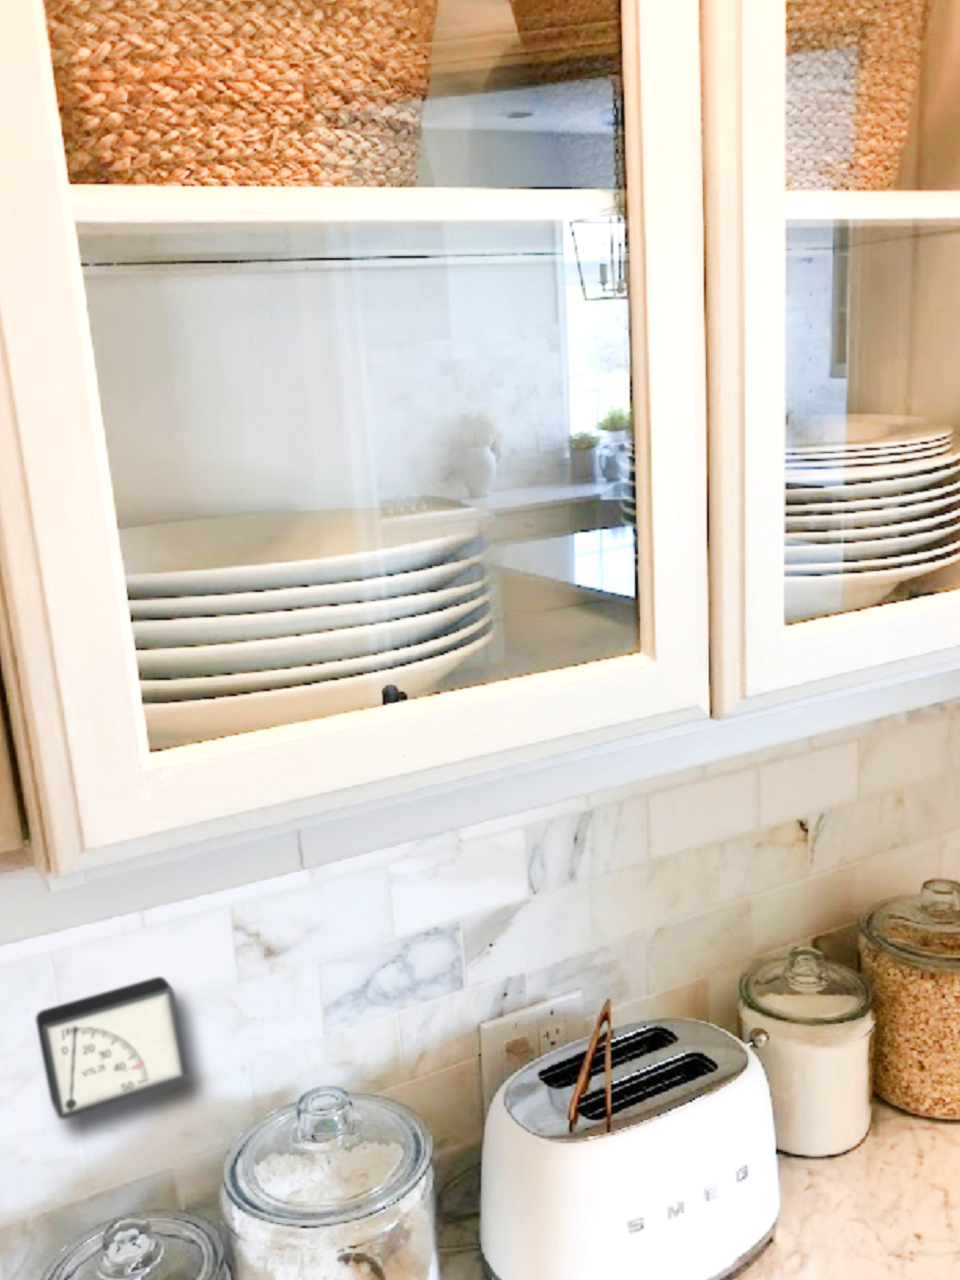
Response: 10 (V)
